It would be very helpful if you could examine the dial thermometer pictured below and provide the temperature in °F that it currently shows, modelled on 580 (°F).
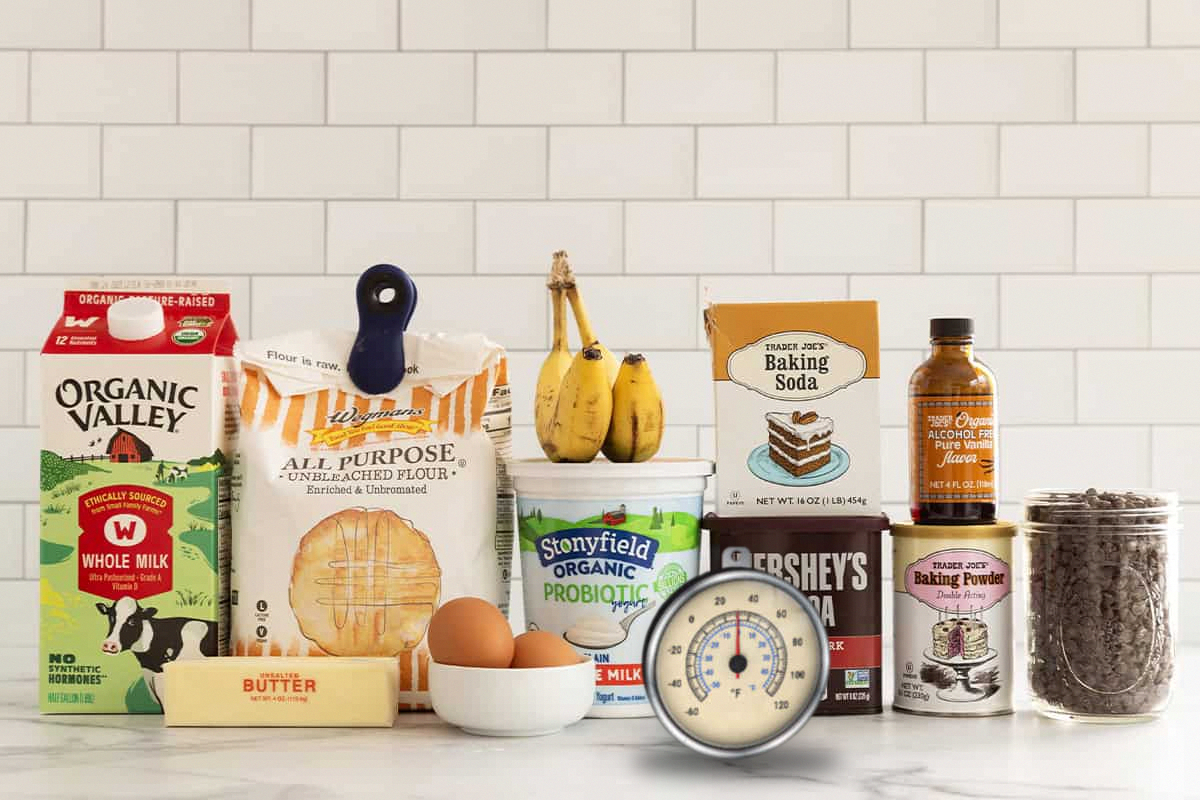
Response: 30 (°F)
